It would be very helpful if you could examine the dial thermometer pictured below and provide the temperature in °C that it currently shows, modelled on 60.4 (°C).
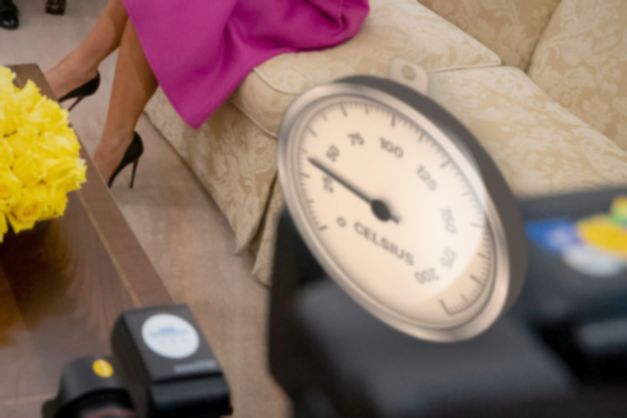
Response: 37.5 (°C)
